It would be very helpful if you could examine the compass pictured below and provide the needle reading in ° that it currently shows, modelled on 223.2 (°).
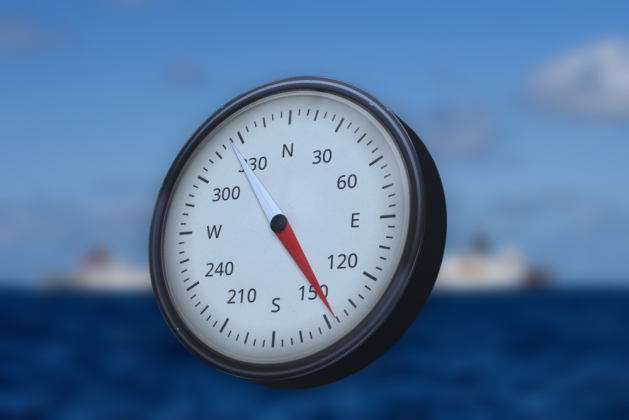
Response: 145 (°)
